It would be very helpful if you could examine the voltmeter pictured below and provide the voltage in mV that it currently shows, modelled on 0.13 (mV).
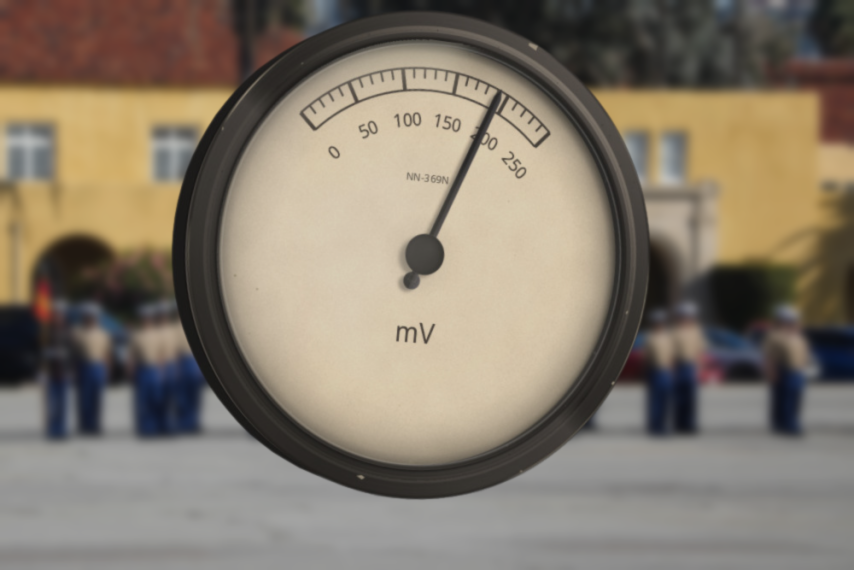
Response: 190 (mV)
